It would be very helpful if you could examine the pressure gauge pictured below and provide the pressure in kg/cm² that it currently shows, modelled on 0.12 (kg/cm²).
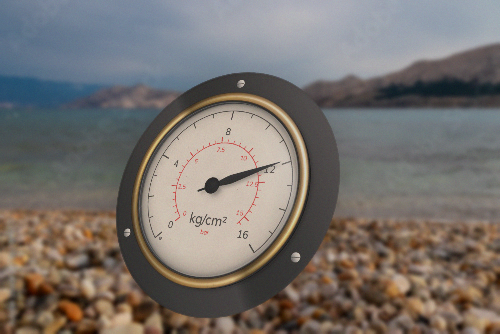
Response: 12 (kg/cm²)
